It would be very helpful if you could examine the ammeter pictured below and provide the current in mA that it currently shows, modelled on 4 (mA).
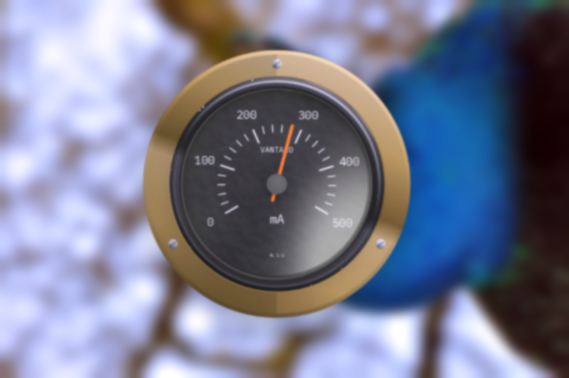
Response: 280 (mA)
